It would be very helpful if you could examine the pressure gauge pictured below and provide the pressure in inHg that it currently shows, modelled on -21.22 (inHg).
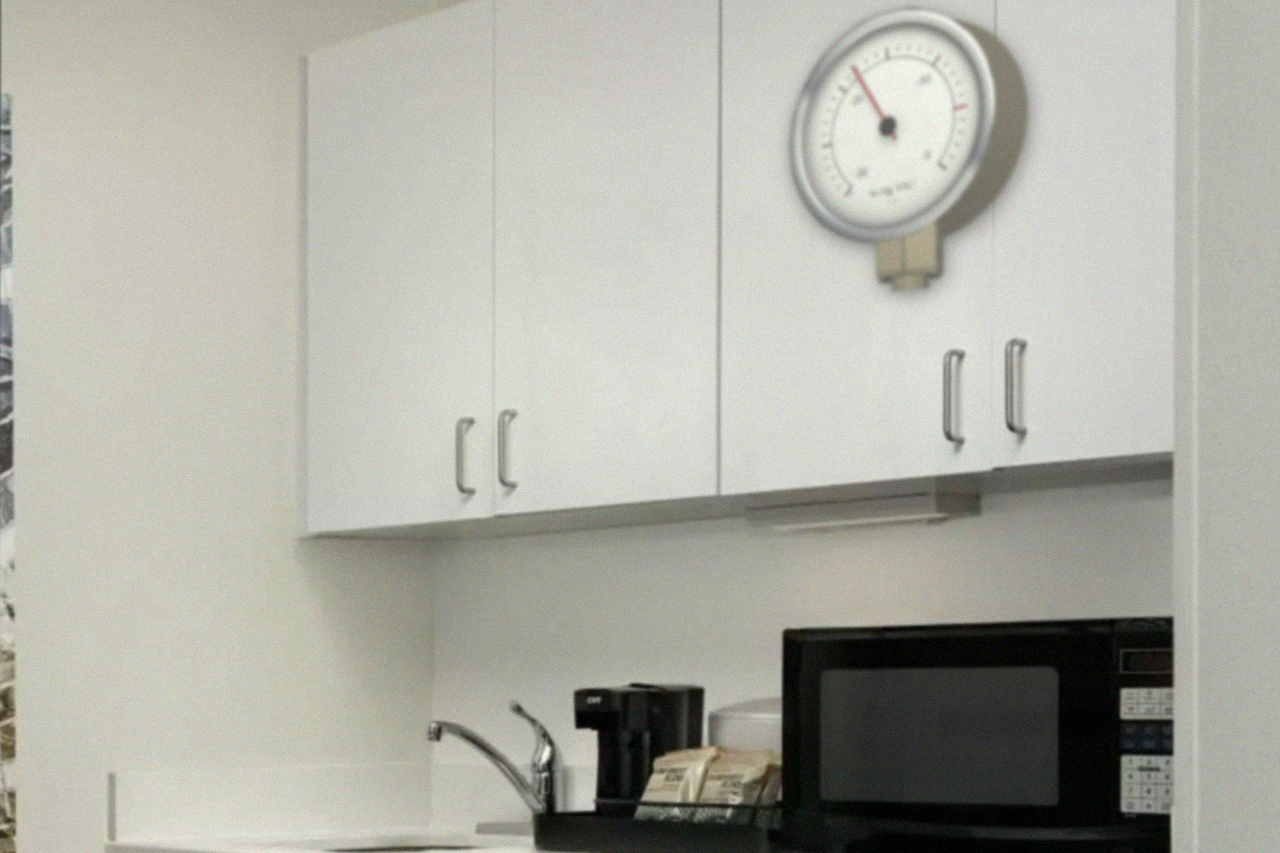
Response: -18 (inHg)
